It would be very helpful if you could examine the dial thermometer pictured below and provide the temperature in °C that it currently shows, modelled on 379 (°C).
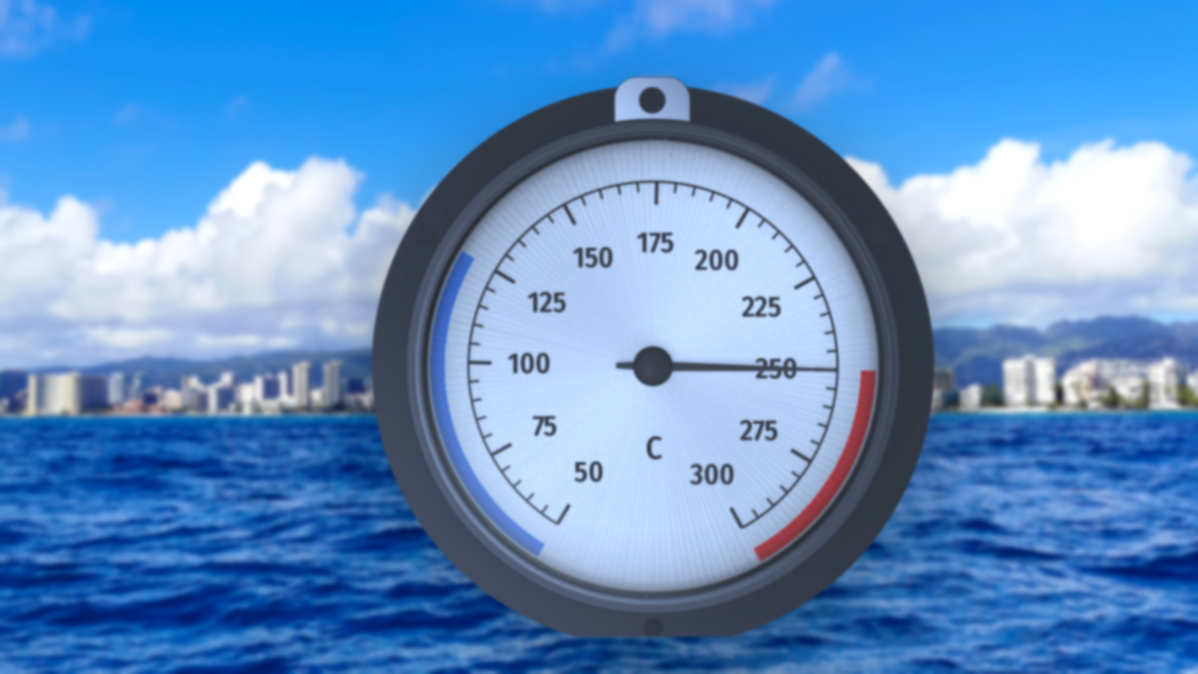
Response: 250 (°C)
